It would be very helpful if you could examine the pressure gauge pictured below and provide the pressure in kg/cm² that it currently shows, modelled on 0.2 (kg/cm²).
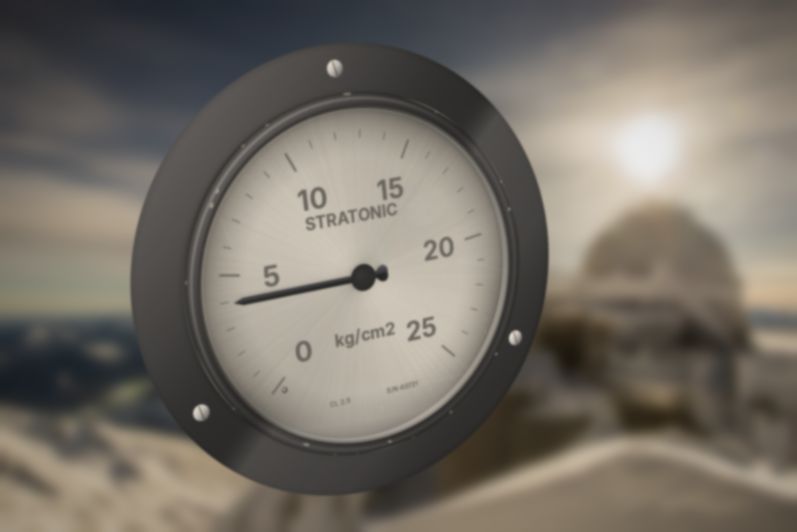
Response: 4 (kg/cm²)
